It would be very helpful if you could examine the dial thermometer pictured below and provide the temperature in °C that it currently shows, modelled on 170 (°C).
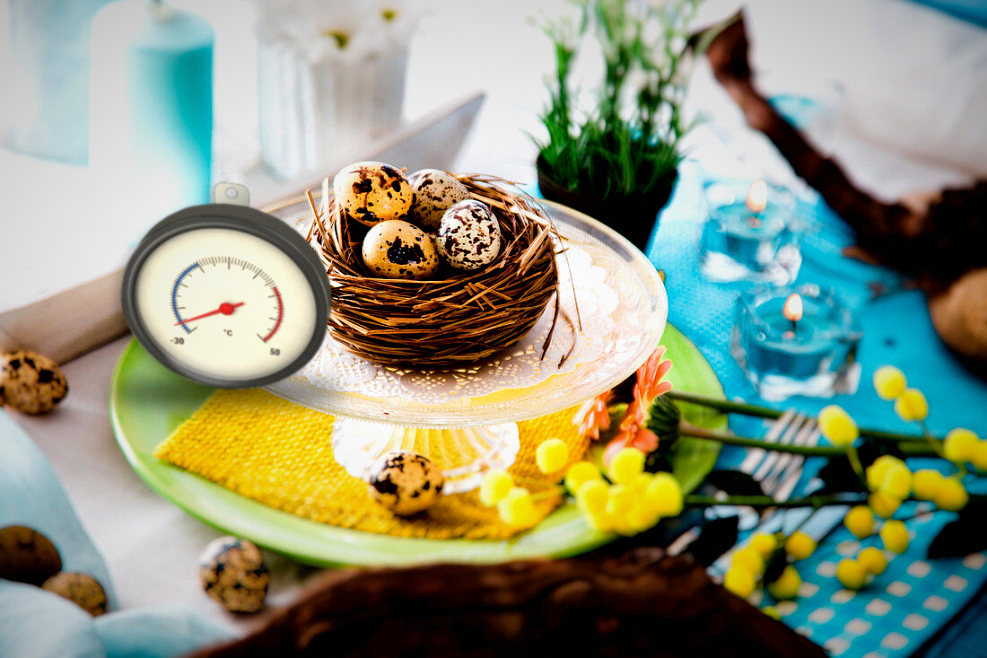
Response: -25 (°C)
